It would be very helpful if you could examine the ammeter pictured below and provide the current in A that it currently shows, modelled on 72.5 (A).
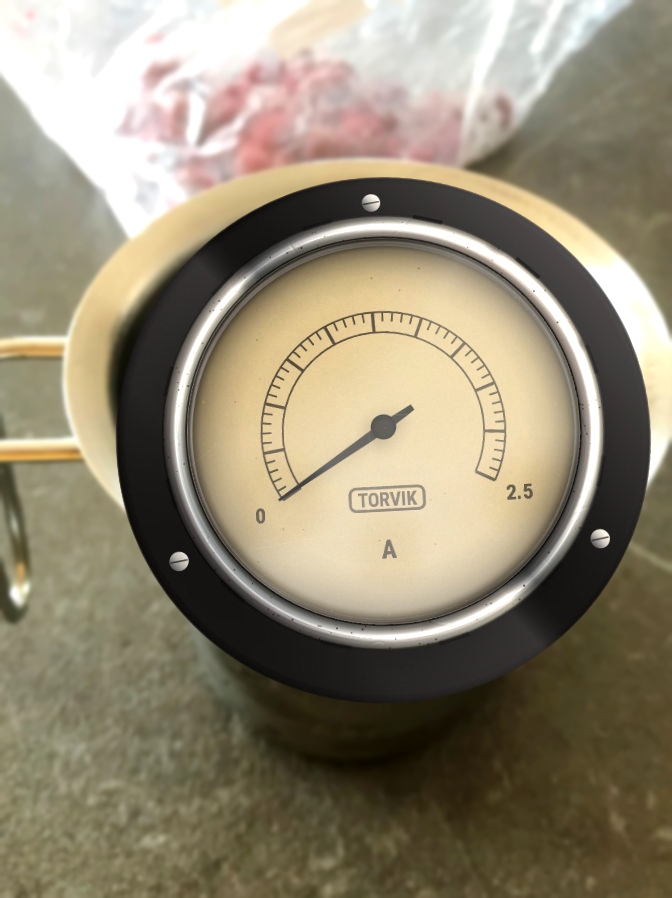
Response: 0 (A)
